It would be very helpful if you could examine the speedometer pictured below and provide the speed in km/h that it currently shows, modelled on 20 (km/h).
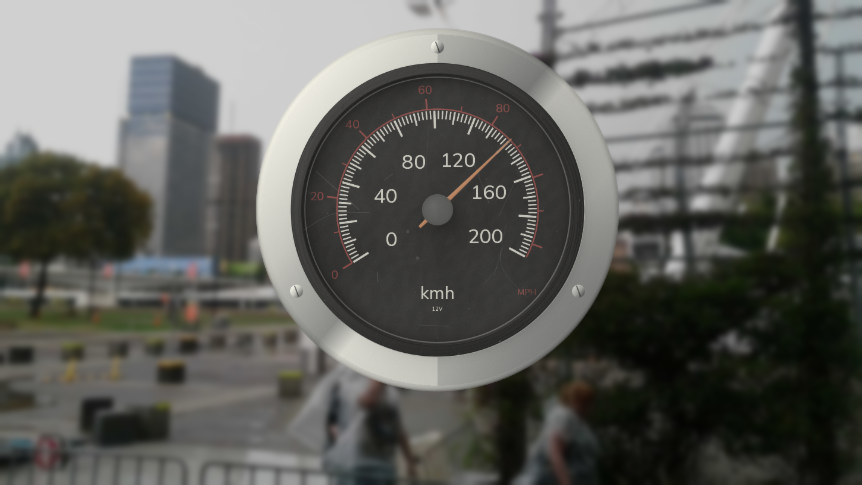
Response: 140 (km/h)
